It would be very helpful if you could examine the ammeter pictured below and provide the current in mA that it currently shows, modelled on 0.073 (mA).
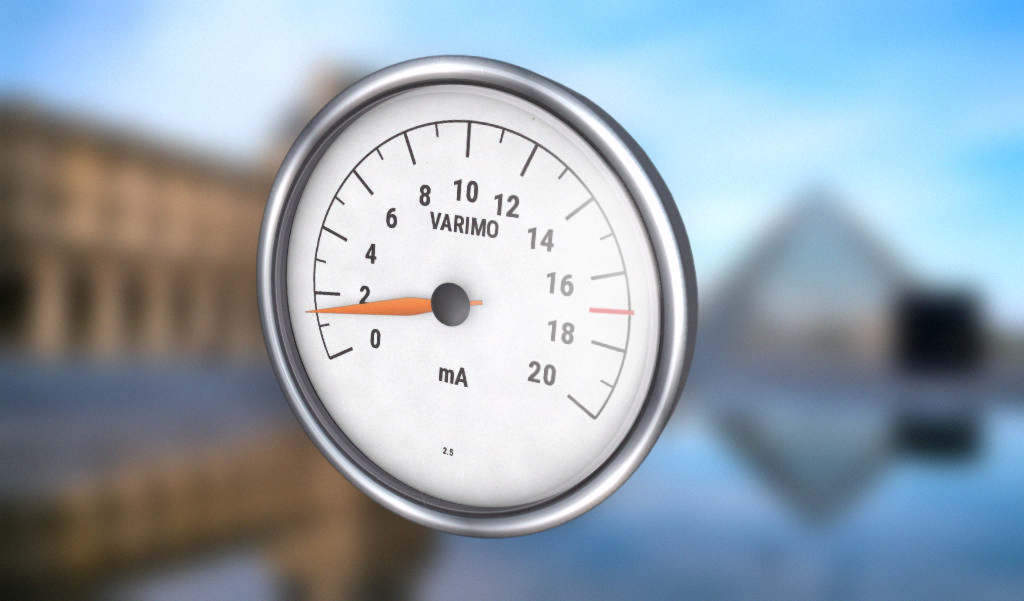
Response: 1.5 (mA)
